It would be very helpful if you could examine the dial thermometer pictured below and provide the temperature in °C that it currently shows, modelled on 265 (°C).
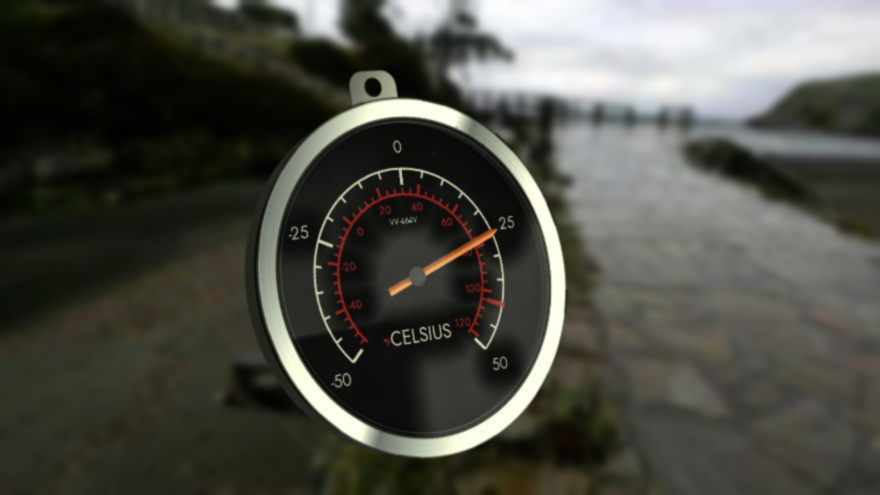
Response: 25 (°C)
